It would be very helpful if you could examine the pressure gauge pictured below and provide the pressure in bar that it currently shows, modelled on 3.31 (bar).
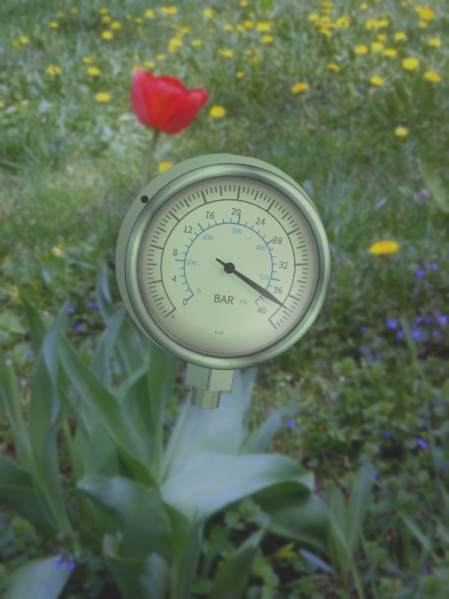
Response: 37.5 (bar)
